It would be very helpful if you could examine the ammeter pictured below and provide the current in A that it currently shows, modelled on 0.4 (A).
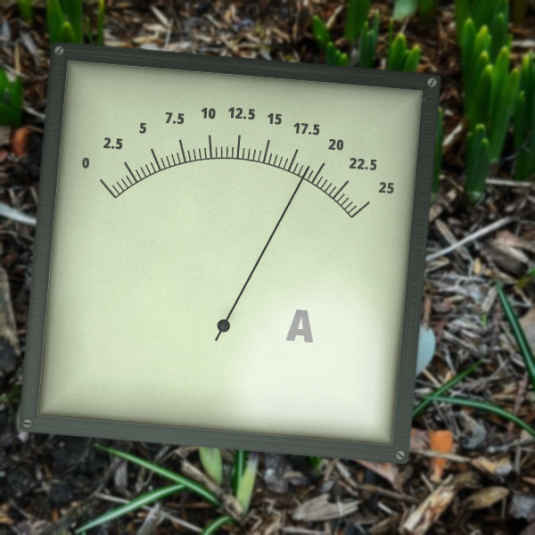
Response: 19 (A)
